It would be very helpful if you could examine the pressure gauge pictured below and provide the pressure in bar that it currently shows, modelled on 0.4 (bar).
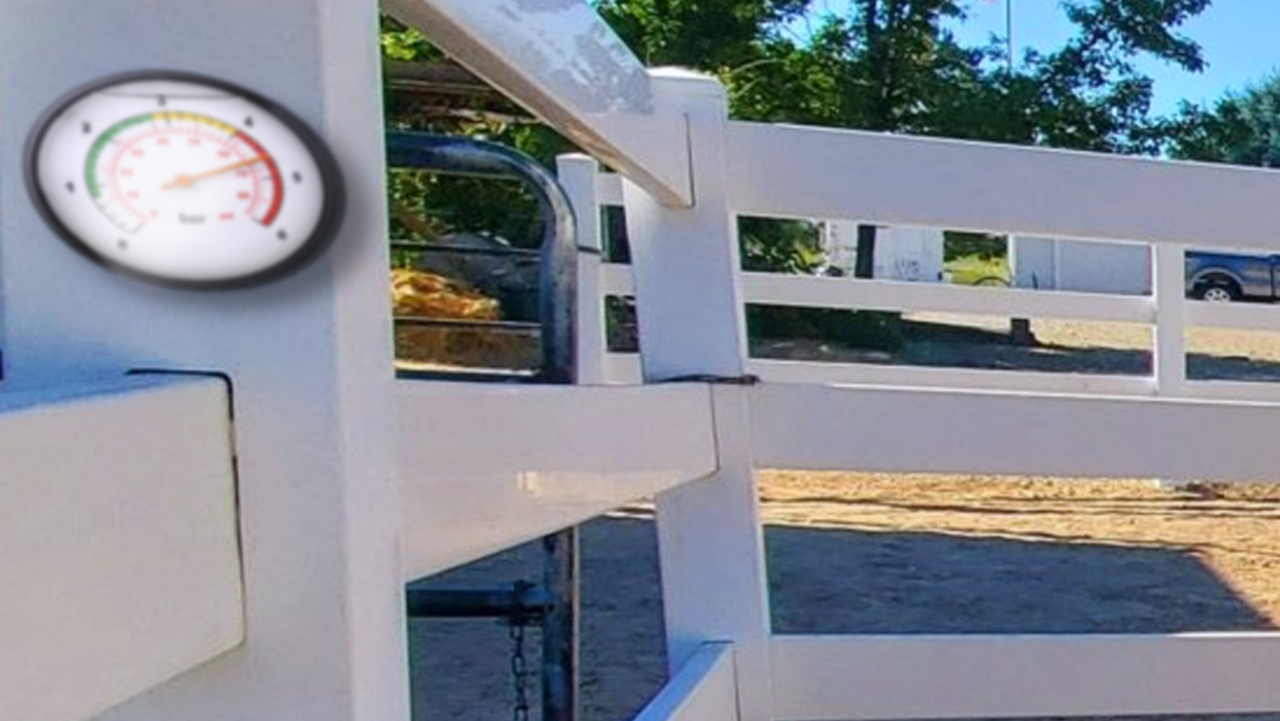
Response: 4.6 (bar)
